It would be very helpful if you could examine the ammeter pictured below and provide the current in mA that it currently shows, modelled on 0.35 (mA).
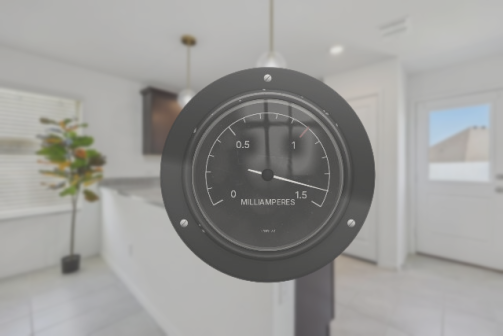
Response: 1.4 (mA)
